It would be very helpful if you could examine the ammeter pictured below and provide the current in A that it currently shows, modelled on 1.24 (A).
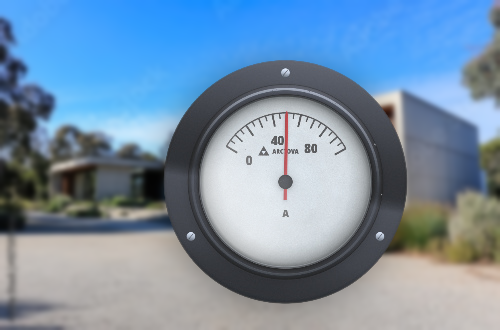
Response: 50 (A)
